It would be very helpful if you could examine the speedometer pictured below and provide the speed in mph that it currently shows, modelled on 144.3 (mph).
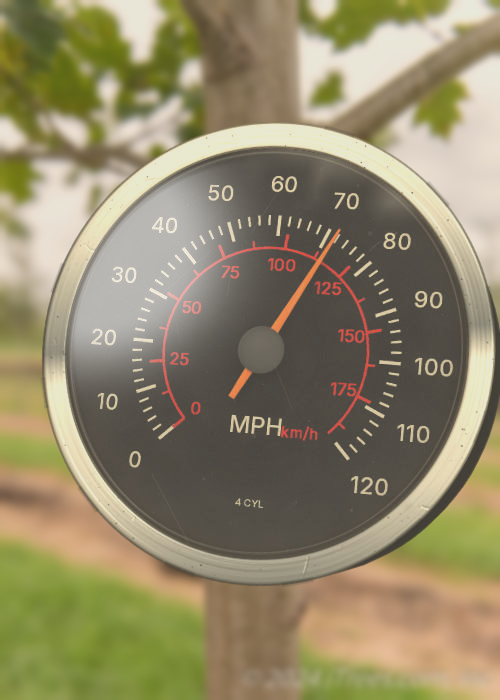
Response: 72 (mph)
